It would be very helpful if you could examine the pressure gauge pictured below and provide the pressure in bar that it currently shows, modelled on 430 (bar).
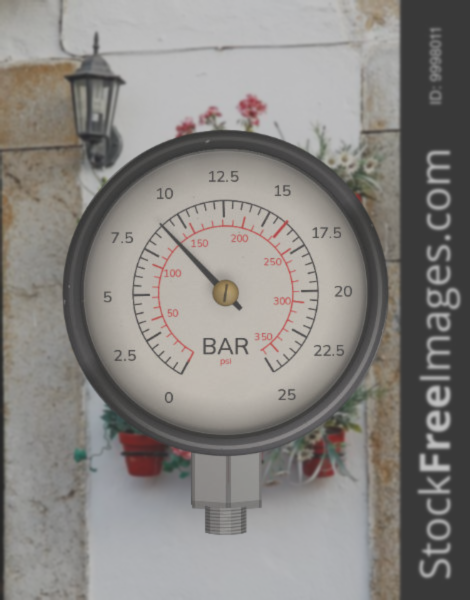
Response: 9 (bar)
